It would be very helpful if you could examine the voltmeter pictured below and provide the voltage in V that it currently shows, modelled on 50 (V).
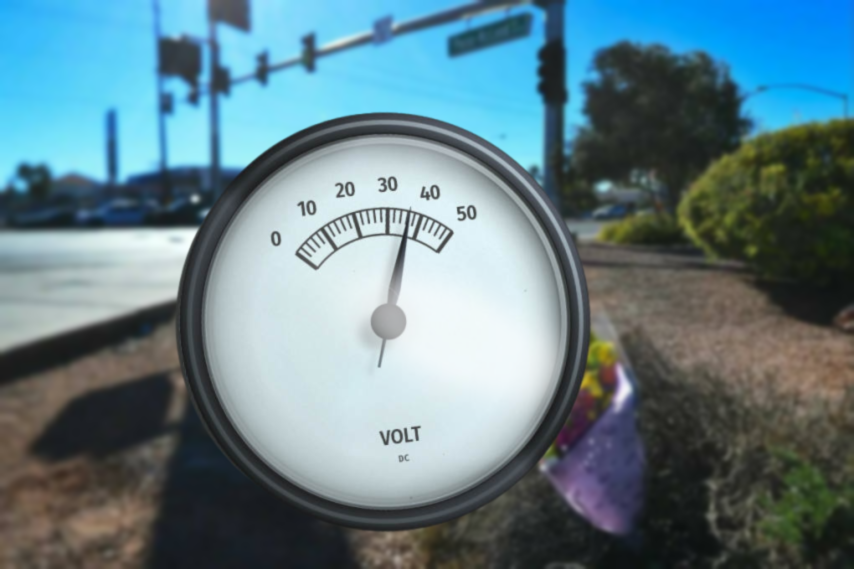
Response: 36 (V)
